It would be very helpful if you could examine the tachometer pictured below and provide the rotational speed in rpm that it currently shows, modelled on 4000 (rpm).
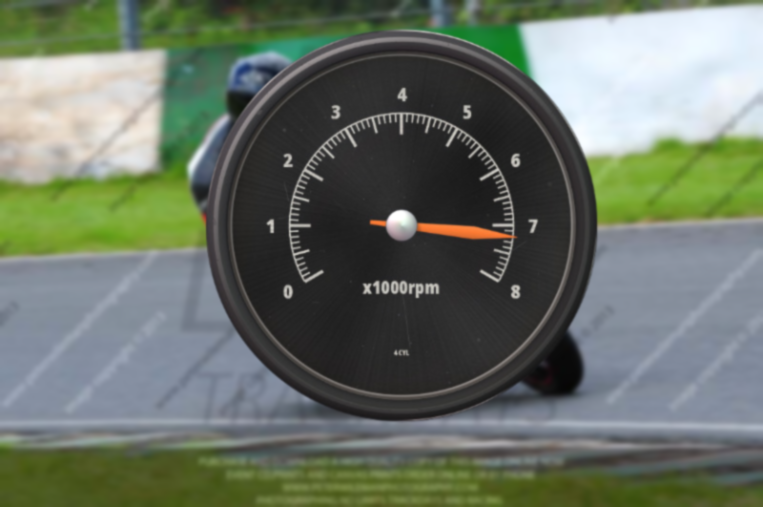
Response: 7200 (rpm)
